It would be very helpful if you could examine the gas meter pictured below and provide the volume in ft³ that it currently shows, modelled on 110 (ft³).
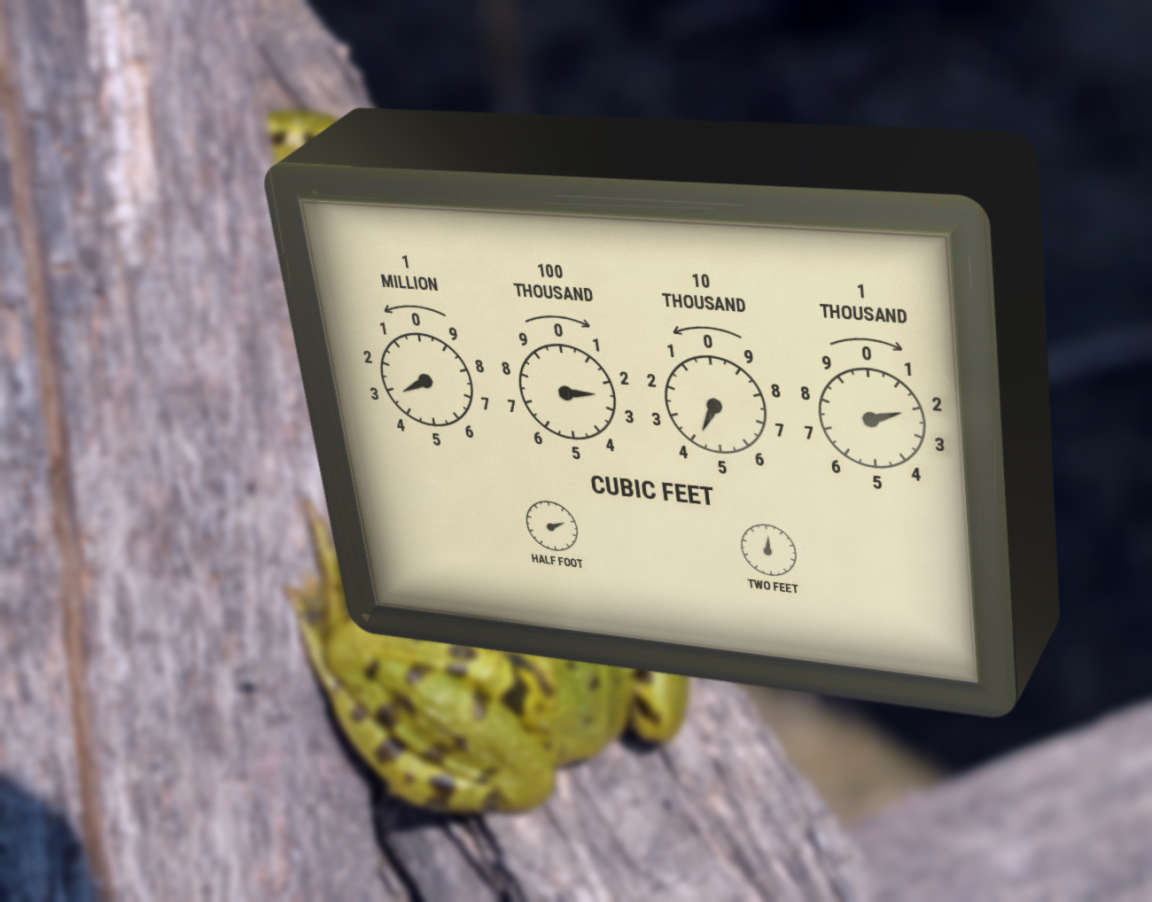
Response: 324200 (ft³)
